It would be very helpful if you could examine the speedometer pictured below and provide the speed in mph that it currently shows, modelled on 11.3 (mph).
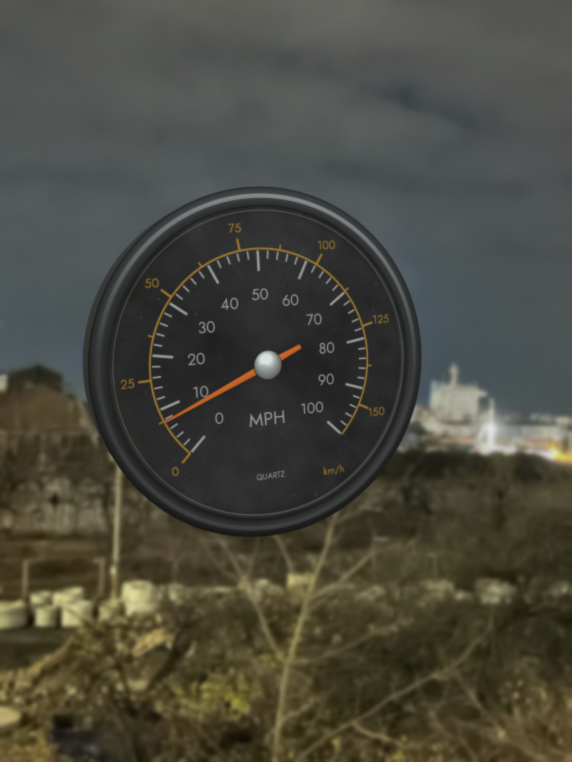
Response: 8 (mph)
